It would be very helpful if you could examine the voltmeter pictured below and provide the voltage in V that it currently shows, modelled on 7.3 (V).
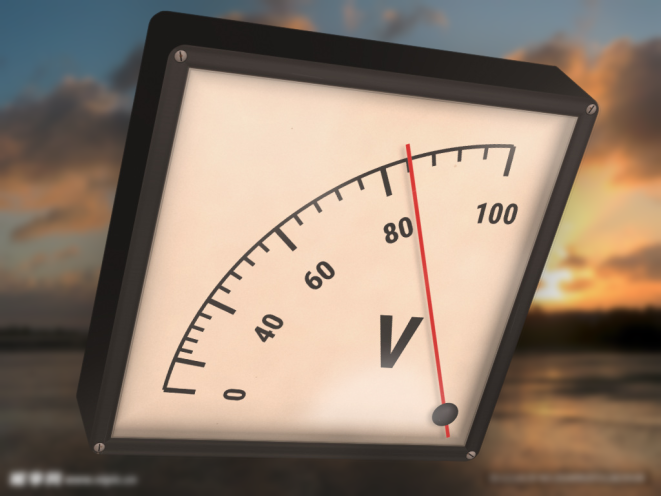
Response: 84 (V)
